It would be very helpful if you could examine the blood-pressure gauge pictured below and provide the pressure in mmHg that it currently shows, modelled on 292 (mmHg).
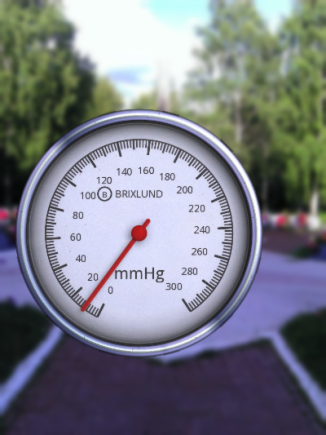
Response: 10 (mmHg)
